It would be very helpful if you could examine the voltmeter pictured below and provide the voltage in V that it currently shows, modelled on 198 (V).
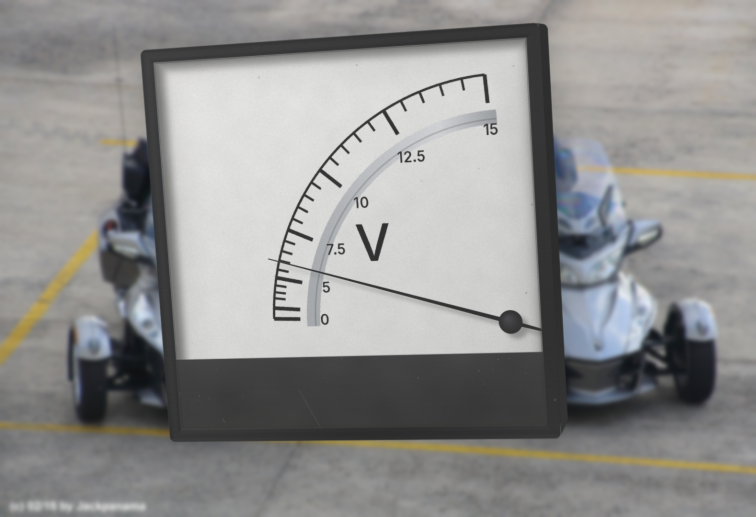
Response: 6 (V)
